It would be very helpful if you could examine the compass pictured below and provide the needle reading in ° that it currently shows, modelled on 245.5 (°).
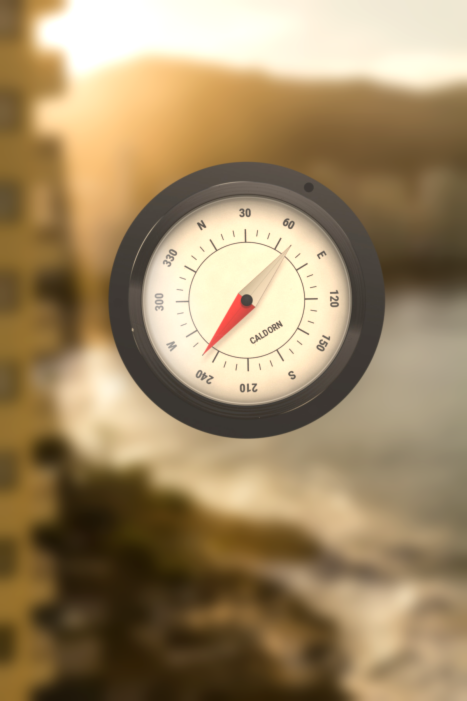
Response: 250 (°)
